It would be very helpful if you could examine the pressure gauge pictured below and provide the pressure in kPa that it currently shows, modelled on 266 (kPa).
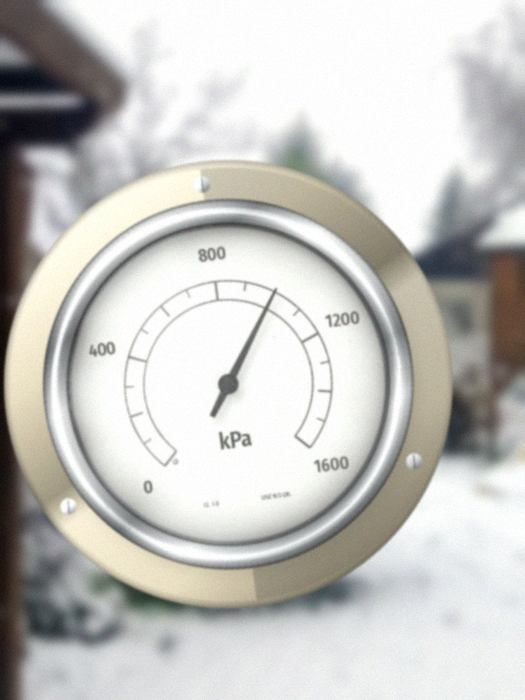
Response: 1000 (kPa)
